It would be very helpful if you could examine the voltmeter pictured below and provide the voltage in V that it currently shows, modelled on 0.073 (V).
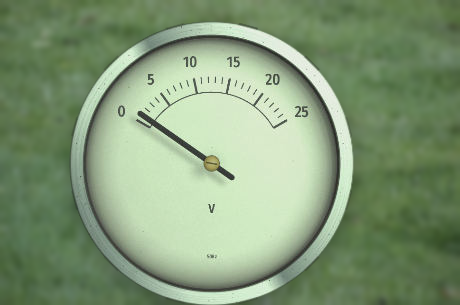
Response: 1 (V)
